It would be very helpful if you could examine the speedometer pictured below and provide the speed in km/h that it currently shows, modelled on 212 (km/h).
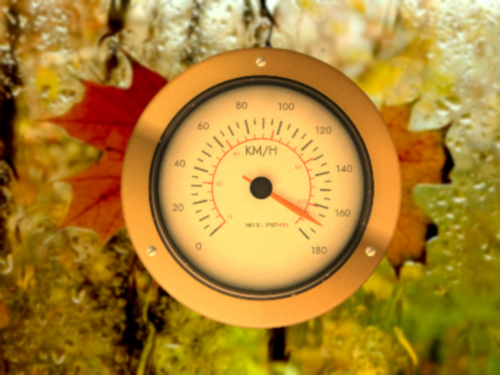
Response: 170 (km/h)
